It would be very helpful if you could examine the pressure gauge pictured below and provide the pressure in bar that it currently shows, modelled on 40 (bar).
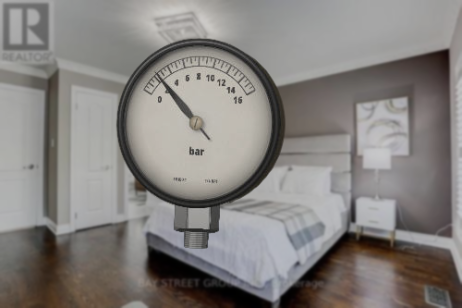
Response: 2.5 (bar)
